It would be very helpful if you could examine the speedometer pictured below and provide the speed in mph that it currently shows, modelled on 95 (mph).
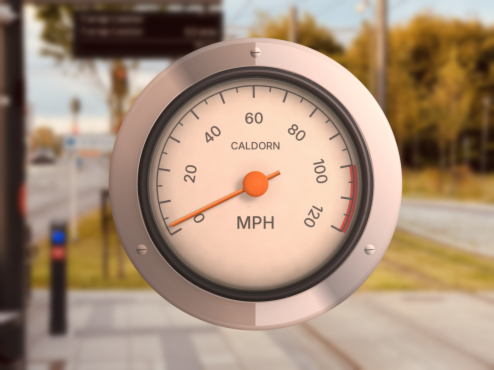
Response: 2.5 (mph)
